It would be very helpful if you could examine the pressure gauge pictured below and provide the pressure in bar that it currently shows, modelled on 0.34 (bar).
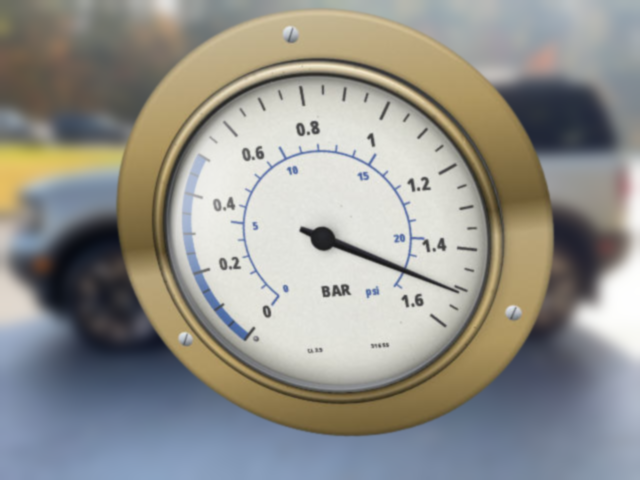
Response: 1.5 (bar)
